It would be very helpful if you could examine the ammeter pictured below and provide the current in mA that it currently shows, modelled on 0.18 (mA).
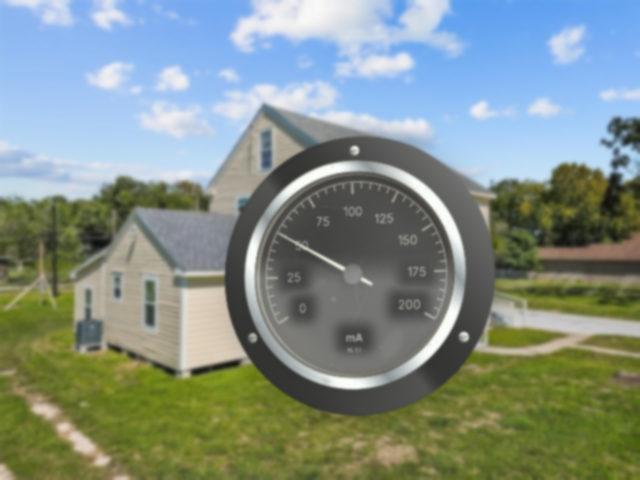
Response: 50 (mA)
